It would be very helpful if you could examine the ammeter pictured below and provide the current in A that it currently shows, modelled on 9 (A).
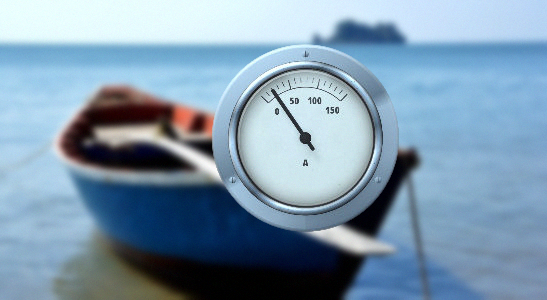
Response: 20 (A)
